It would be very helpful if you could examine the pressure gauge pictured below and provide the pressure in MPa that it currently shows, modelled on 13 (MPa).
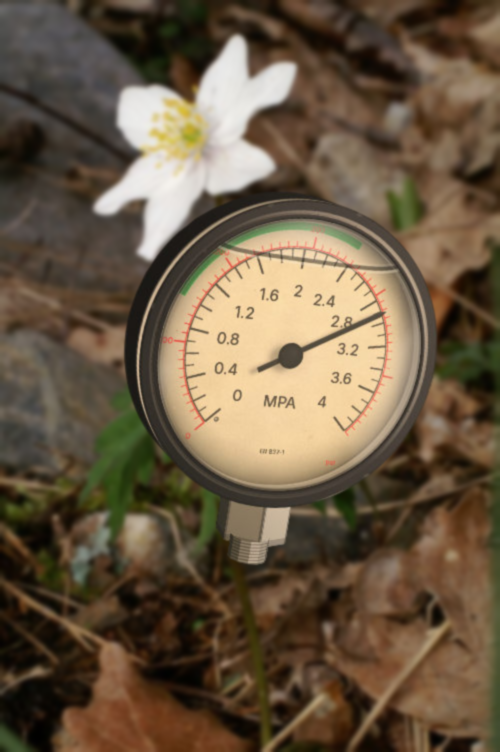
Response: 2.9 (MPa)
